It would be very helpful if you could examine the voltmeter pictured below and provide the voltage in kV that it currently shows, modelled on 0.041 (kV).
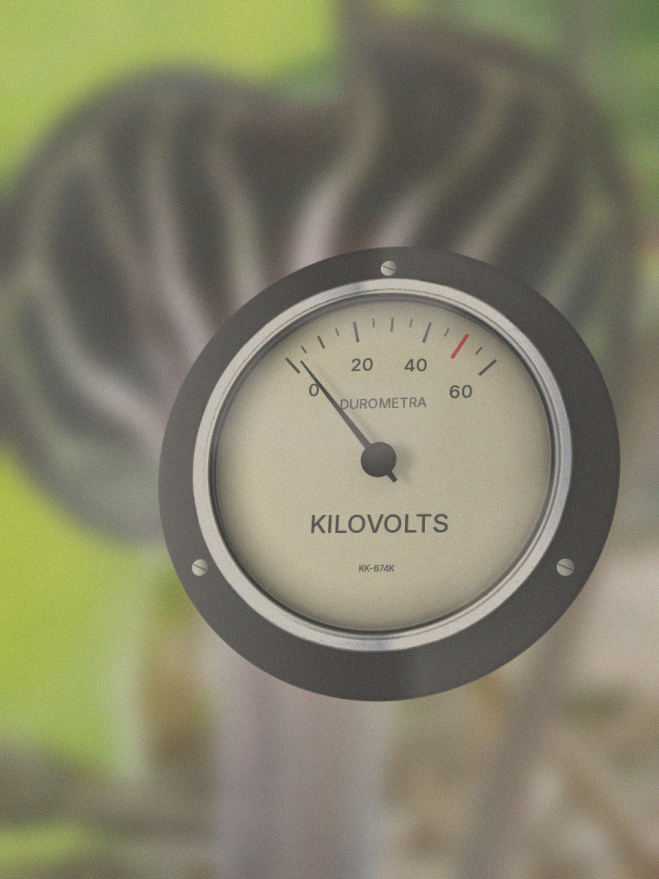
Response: 2.5 (kV)
